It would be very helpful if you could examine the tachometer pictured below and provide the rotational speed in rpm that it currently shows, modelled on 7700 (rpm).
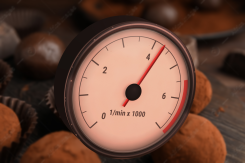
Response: 4250 (rpm)
